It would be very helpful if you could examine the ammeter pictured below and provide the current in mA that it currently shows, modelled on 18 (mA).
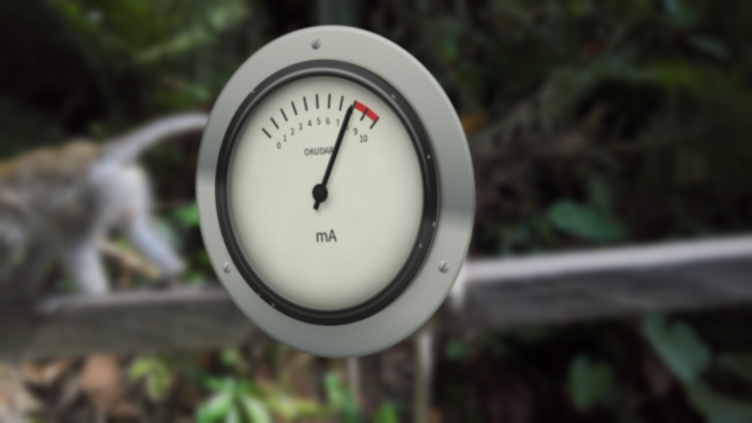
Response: 8 (mA)
